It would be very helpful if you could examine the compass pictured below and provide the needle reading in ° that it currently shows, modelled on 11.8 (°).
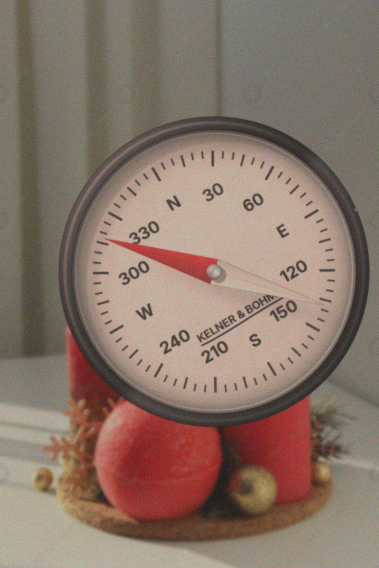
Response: 317.5 (°)
